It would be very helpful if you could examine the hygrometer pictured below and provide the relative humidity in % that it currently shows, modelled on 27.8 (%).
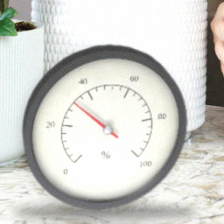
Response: 32 (%)
